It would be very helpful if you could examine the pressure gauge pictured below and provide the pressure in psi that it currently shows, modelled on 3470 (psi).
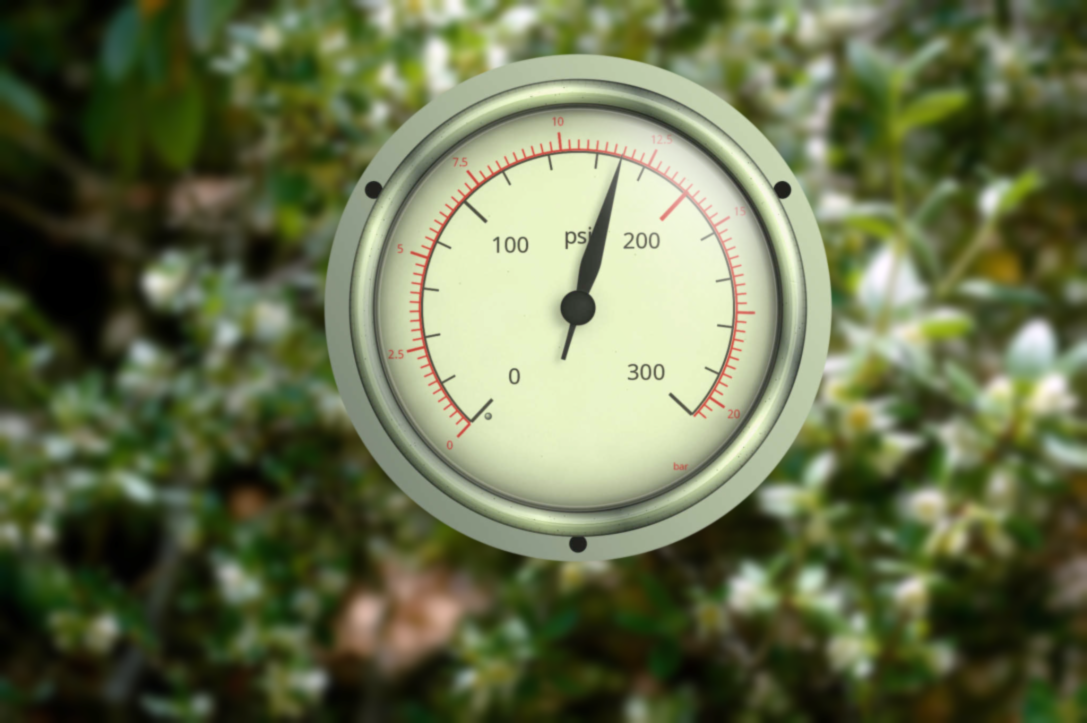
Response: 170 (psi)
